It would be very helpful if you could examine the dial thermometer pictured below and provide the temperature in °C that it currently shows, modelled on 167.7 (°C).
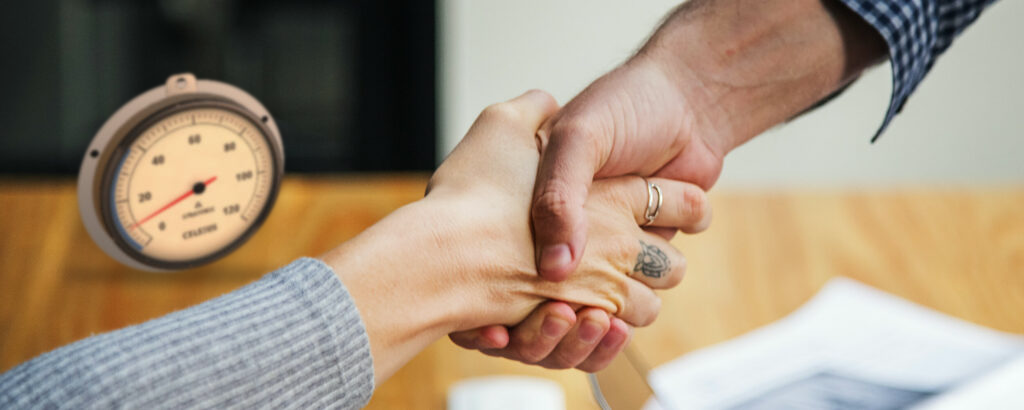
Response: 10 (°C)
